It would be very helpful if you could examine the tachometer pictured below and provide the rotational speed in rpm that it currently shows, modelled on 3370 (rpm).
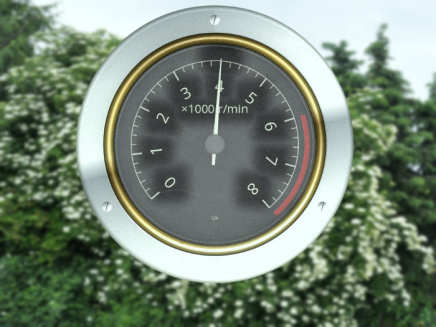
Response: 4000 (rpm)
